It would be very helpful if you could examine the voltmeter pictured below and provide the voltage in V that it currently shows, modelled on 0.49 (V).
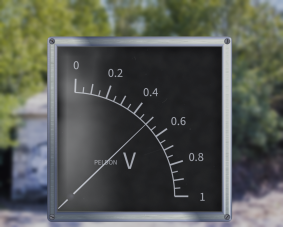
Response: 0.5 (V)
